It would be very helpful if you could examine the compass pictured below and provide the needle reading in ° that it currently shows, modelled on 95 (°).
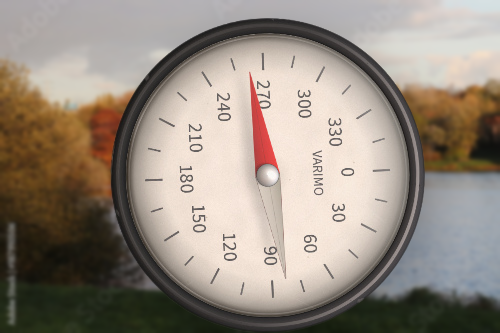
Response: 262.5 (°)
